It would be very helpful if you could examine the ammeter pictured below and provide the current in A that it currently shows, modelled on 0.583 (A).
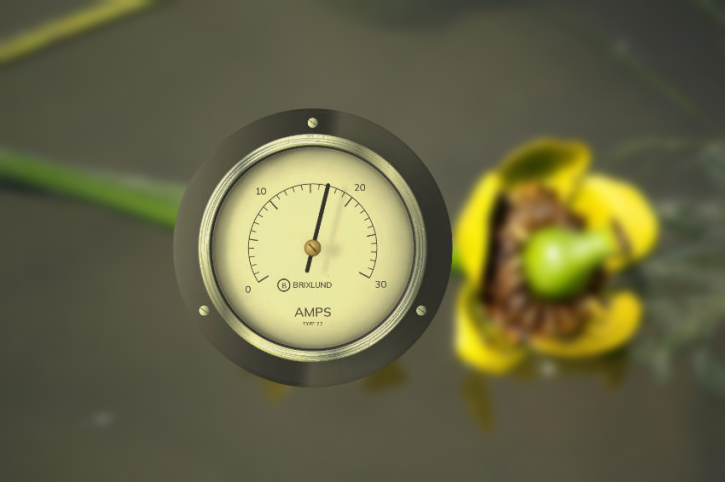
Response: 17 (A)
